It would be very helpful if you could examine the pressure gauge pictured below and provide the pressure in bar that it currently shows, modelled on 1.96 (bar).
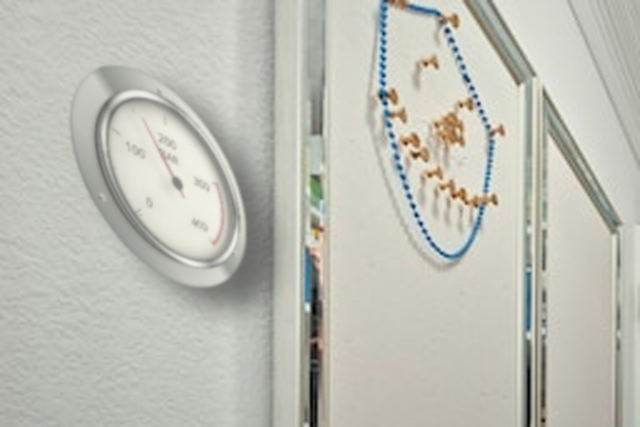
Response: 150 (bar)
